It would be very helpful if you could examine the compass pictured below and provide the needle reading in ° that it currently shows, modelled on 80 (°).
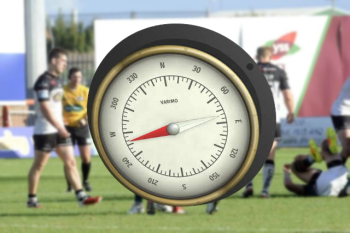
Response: 260 (°)
